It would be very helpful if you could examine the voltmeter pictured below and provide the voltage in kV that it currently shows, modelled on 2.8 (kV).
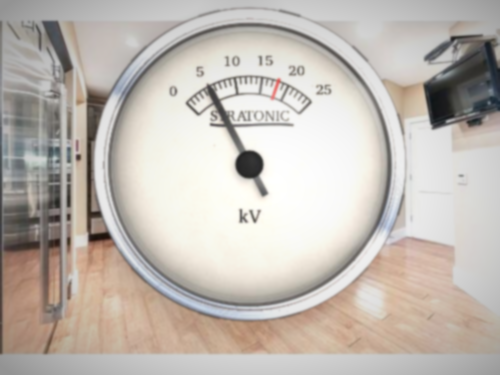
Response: 5 (kV)
